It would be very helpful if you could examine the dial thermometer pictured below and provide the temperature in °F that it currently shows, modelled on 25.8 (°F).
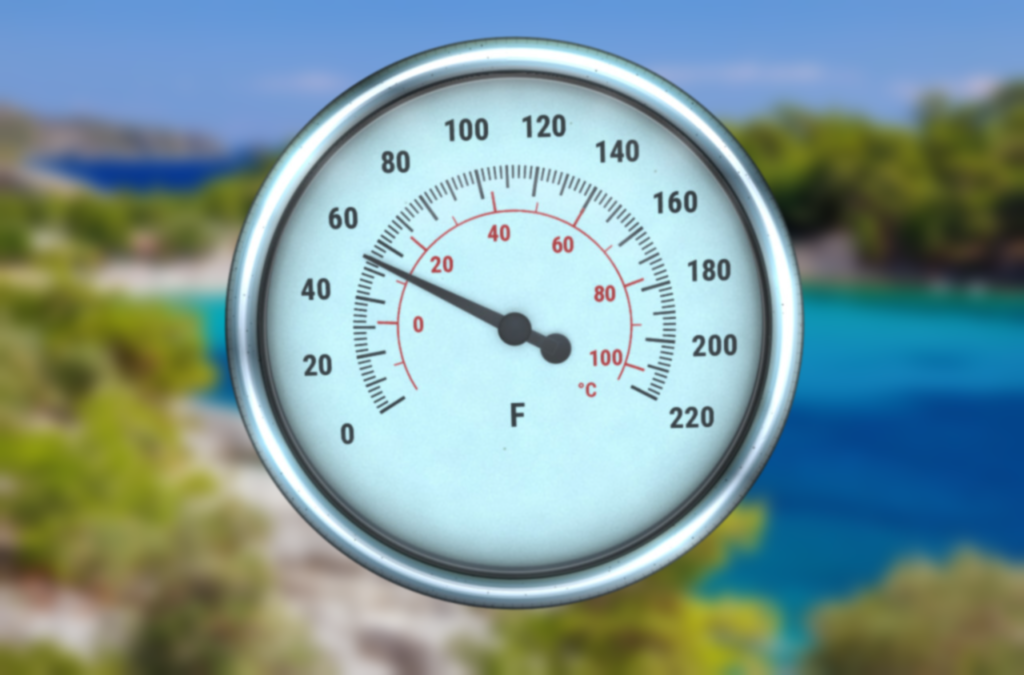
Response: 54 (°F)
